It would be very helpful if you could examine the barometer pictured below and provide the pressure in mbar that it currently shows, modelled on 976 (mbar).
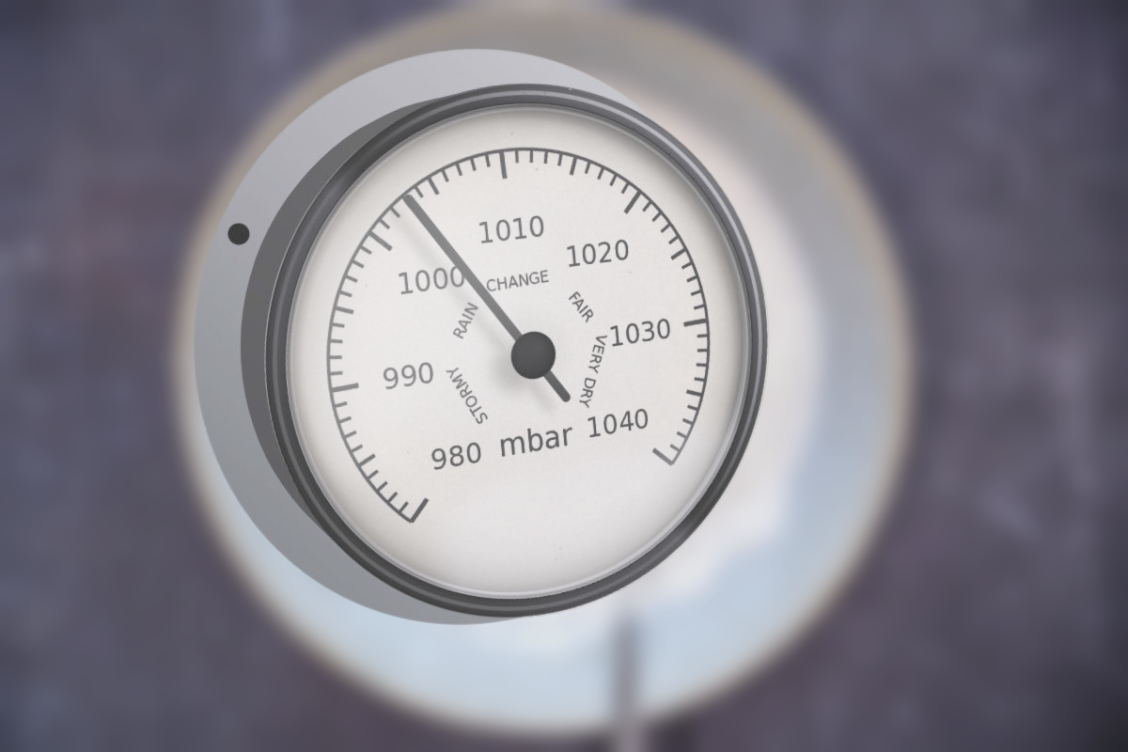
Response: 1003 (mbar)
